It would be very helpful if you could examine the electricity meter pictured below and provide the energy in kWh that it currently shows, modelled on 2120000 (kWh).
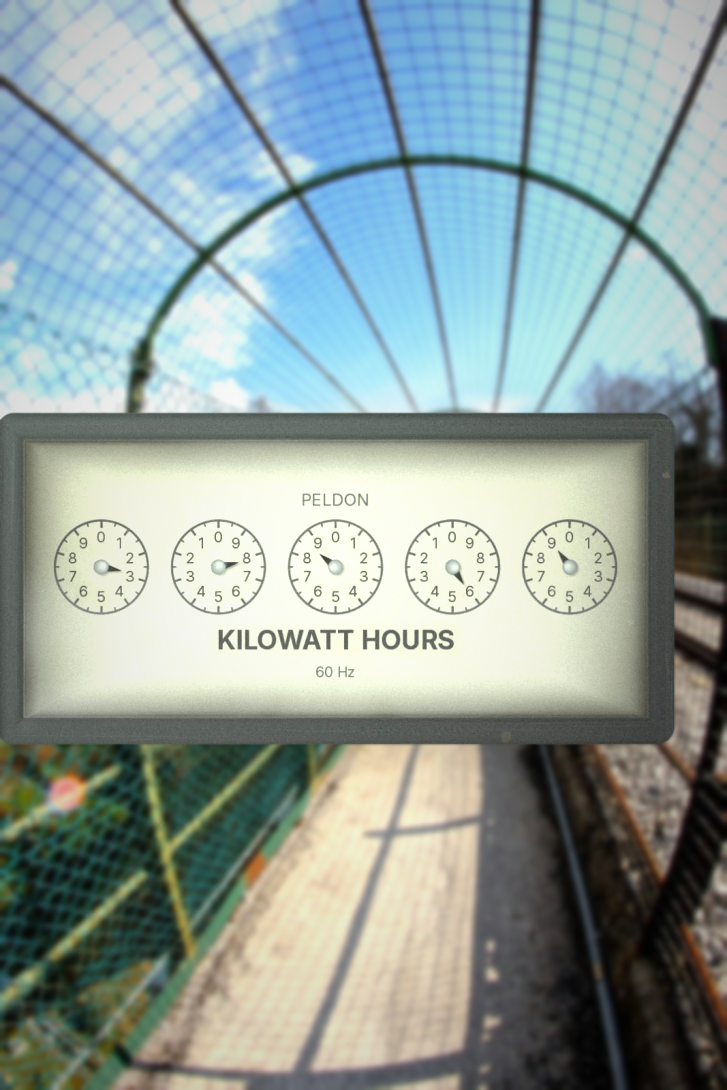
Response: 27859 (kWh)
